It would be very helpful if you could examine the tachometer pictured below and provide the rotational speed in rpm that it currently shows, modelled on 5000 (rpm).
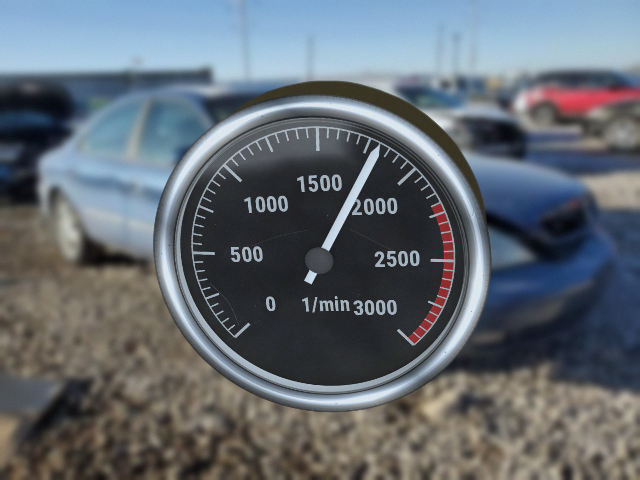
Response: 1800 (rpm)
